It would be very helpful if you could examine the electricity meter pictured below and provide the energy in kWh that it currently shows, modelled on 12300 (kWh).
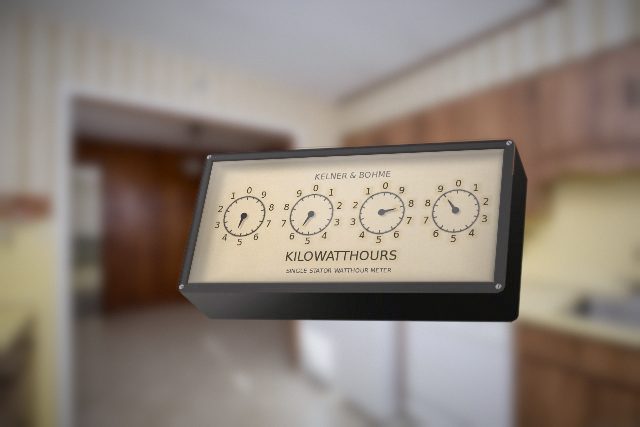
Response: 4579 (kWh)
